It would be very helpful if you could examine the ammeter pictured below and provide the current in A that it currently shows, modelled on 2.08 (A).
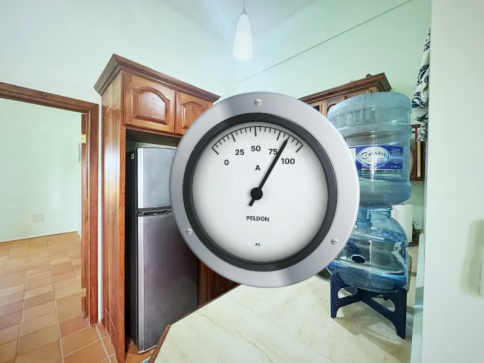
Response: 85 (A)
